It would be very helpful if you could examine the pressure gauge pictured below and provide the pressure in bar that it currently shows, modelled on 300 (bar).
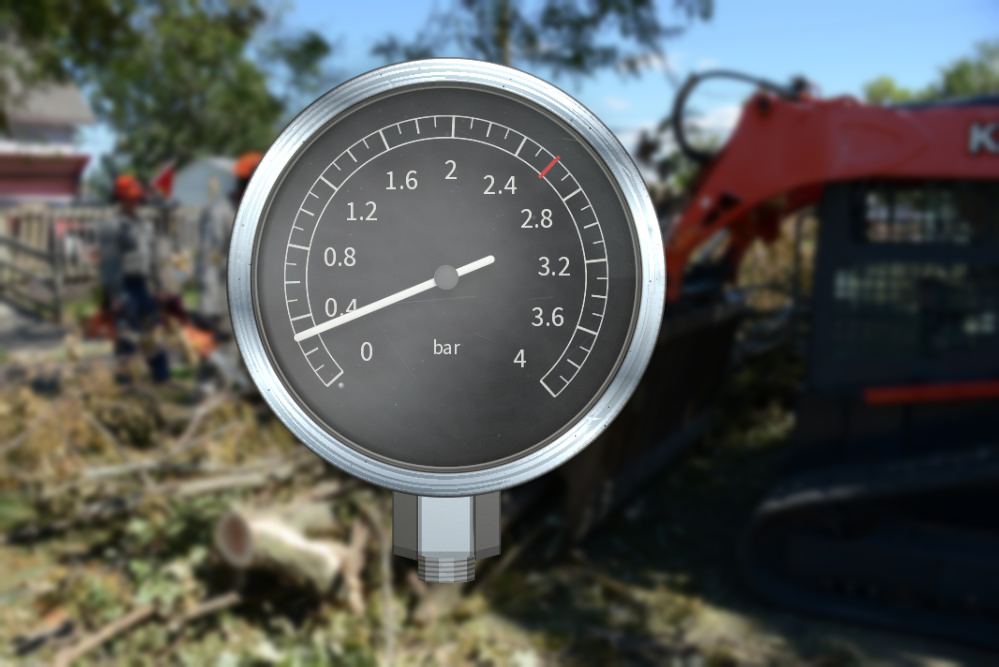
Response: 0.3 (bar)
